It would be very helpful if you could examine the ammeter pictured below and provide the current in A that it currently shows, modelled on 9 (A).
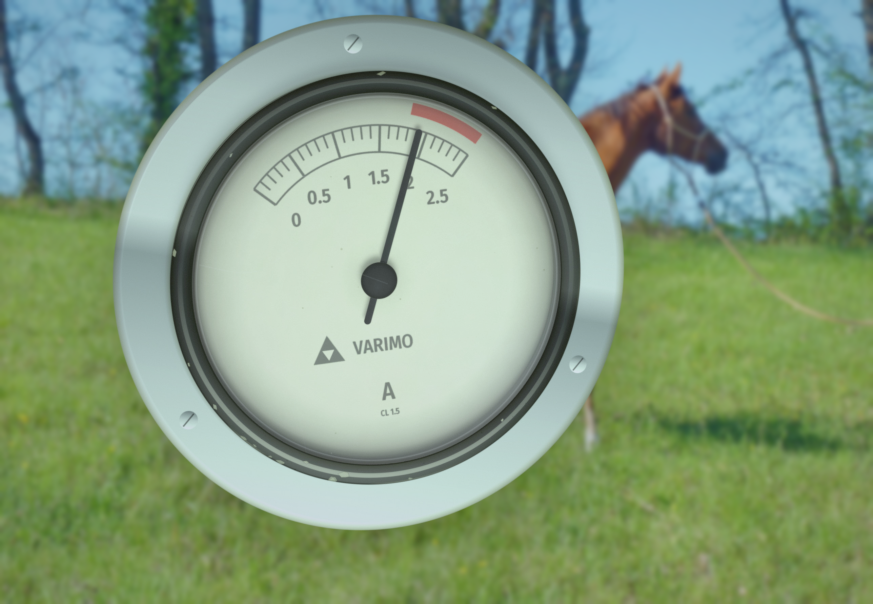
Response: 1.9 (A)
